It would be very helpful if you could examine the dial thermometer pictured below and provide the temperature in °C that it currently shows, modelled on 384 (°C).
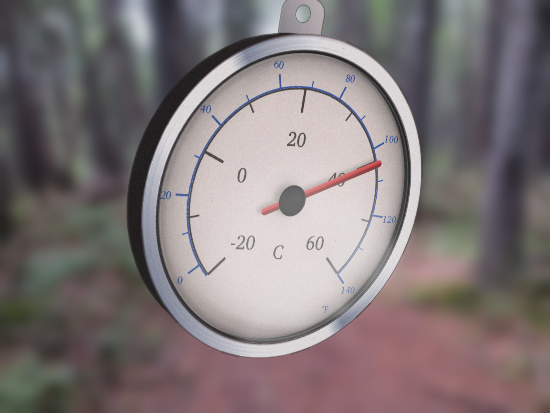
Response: 40 (°C)
